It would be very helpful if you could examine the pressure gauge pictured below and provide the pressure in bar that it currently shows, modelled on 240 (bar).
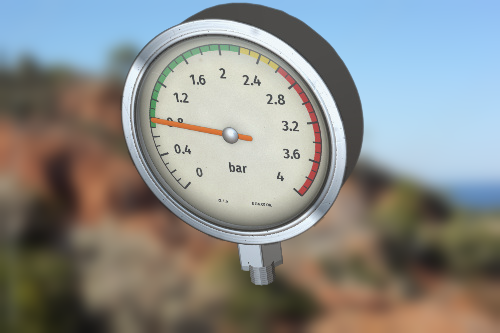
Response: 0.8 (bar)
